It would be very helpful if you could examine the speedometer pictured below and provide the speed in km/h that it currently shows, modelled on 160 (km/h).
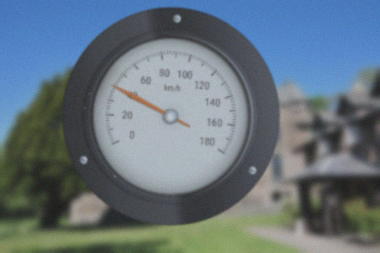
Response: 40 (km/h)
